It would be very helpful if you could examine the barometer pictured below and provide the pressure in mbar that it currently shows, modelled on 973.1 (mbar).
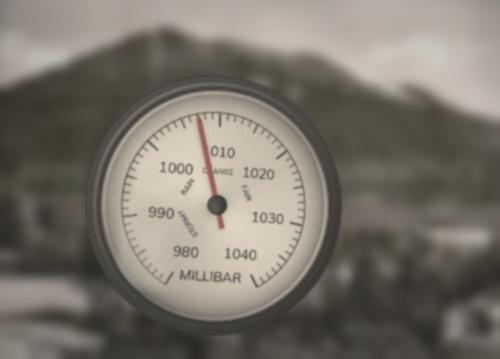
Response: 1007 (mbar)
